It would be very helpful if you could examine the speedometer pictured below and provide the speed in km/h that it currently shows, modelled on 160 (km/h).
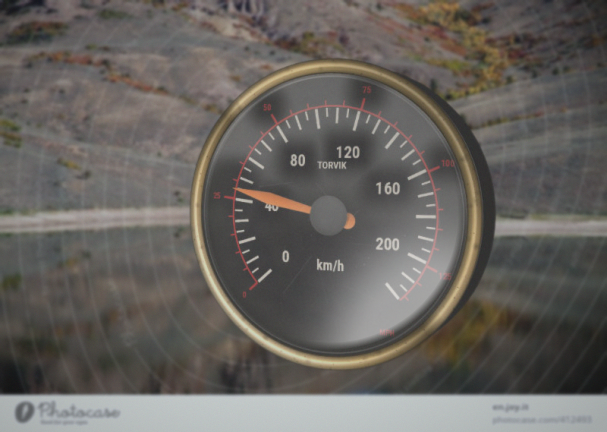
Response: 45 (km/h)
